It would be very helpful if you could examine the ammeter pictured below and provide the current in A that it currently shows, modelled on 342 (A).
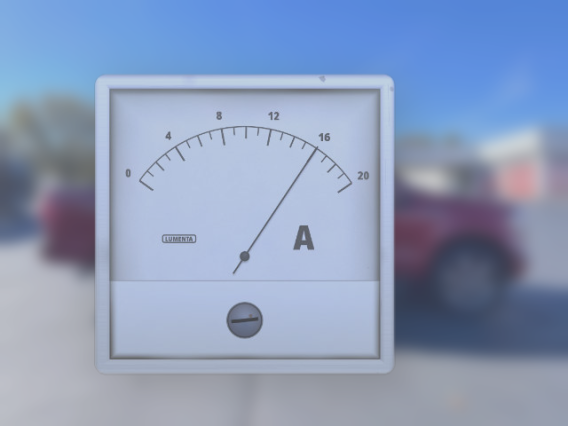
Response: 16 (A)
